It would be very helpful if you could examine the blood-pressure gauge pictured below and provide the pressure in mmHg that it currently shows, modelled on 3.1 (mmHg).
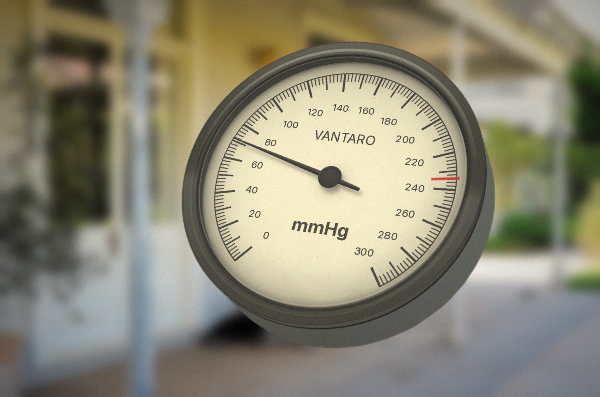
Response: 70 (mmHg)
